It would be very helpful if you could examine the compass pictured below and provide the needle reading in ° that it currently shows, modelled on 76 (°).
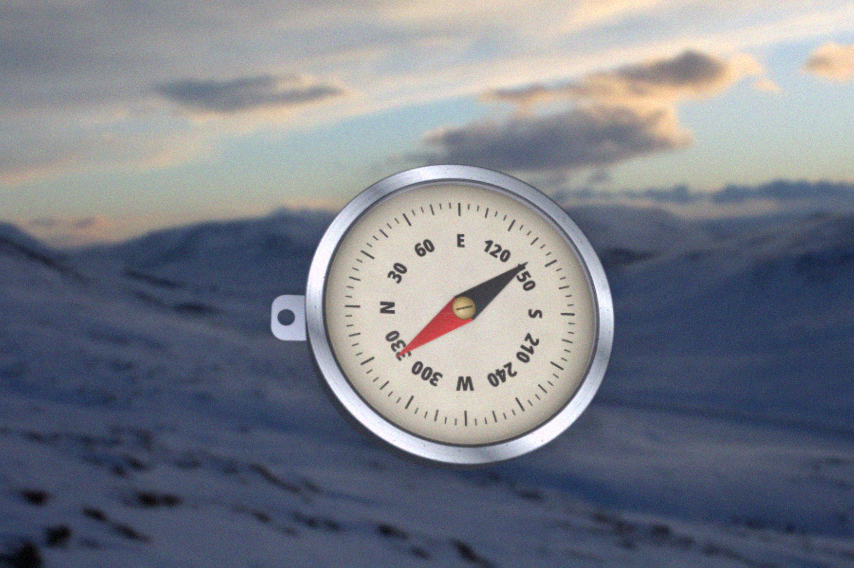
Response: 322.5 (°)
